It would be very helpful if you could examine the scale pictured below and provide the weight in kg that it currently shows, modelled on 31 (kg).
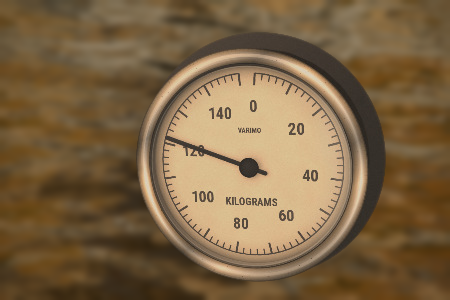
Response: 122 (kg)
